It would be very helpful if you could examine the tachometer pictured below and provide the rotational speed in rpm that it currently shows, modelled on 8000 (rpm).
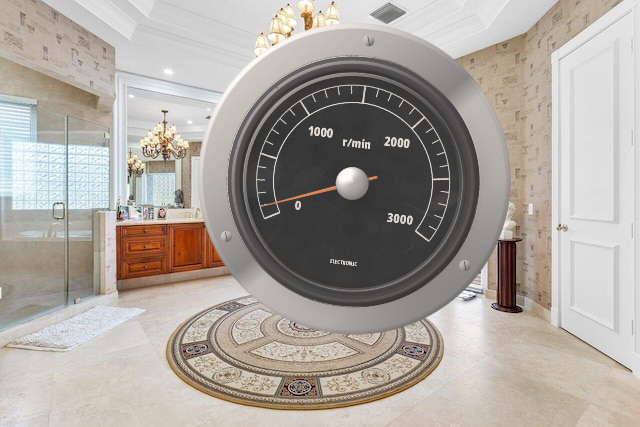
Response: 100 (rpm)
